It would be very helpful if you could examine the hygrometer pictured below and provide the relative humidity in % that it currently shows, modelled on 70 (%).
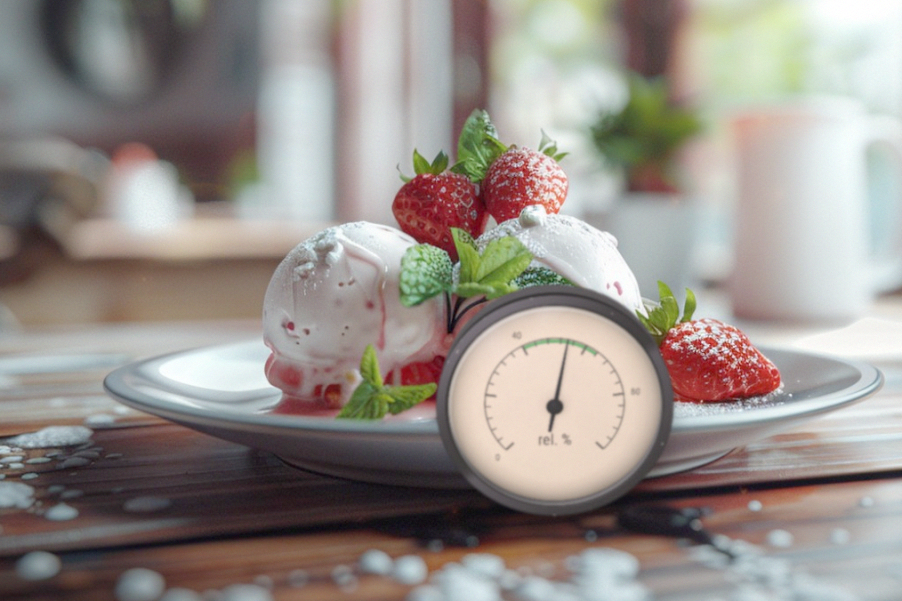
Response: 54 (%)
